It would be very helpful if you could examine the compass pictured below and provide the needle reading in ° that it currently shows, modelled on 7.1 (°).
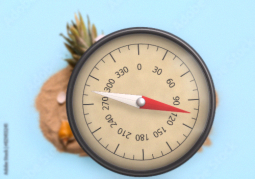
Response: 105 (°)
